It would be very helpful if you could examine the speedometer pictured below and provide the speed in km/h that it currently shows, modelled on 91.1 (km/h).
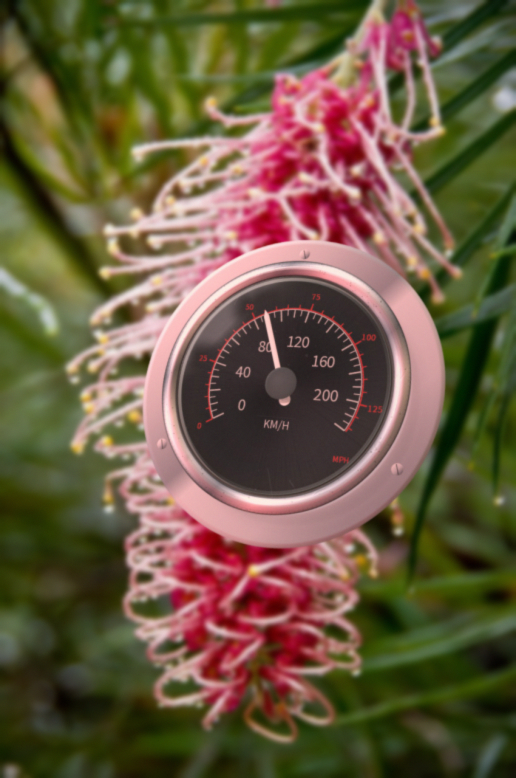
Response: 90 (km/h)
